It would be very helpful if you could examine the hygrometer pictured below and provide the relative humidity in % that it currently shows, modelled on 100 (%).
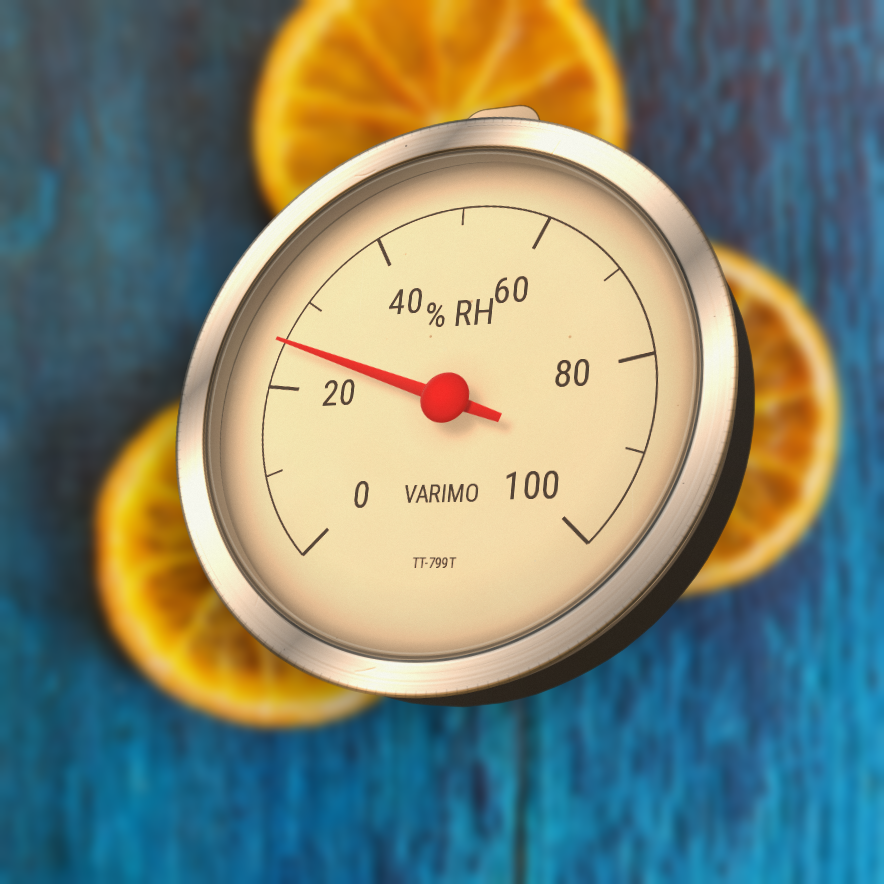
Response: 25 (%)
